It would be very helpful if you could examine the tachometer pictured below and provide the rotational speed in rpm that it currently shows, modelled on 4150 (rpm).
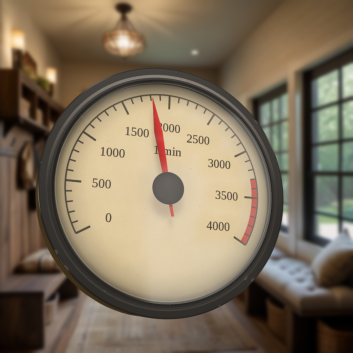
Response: 1800 (rpm)
